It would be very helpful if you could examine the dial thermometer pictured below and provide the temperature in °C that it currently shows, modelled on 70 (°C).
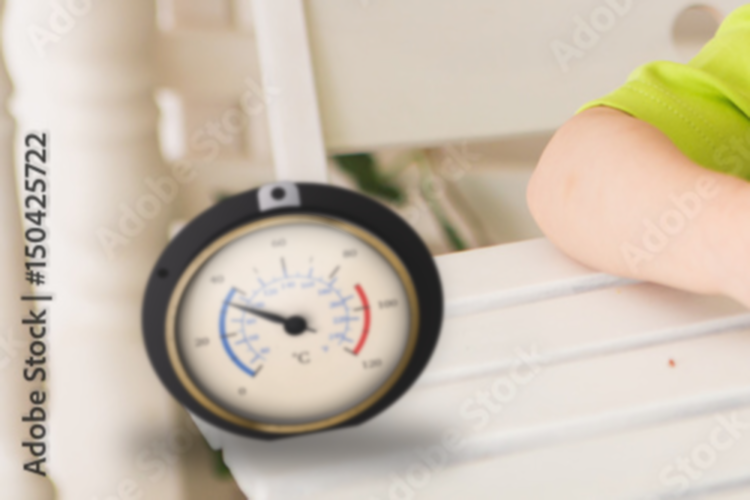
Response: 35 (°C)
